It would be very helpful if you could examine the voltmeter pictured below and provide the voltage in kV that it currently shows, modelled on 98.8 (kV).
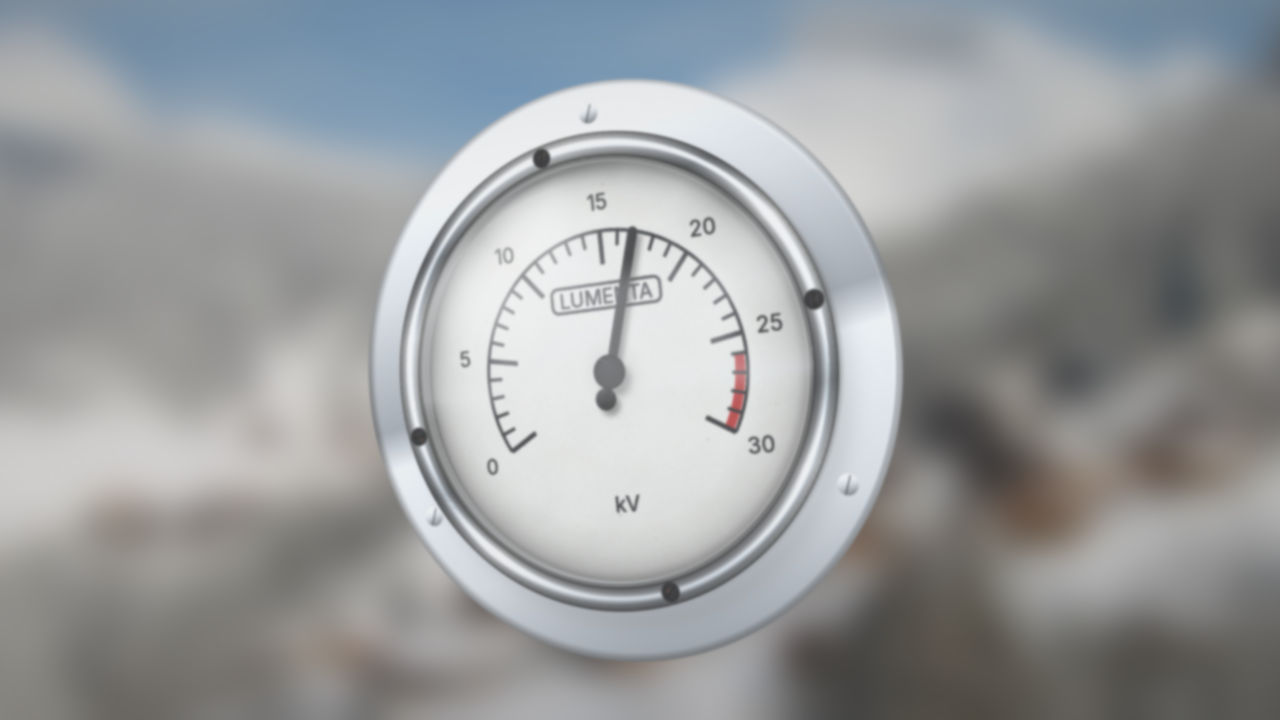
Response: 17 (kV)
